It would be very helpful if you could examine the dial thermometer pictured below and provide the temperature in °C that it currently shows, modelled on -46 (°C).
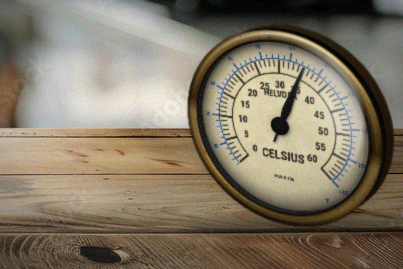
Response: 35 (°C)
